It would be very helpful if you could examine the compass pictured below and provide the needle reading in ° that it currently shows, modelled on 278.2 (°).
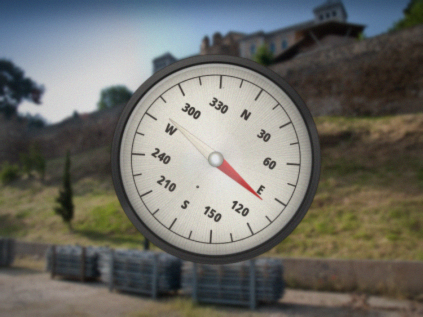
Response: 97.5 (°)
